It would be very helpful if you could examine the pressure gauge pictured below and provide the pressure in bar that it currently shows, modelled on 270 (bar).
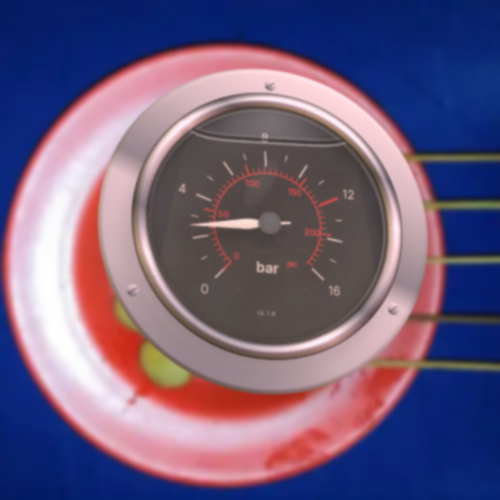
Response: 2.5 (bar)
